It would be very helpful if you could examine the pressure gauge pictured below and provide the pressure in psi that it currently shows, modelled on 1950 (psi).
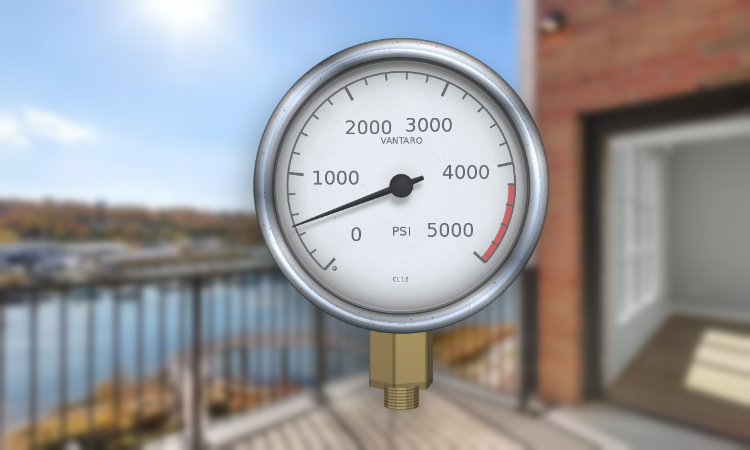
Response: 500 (psi)
